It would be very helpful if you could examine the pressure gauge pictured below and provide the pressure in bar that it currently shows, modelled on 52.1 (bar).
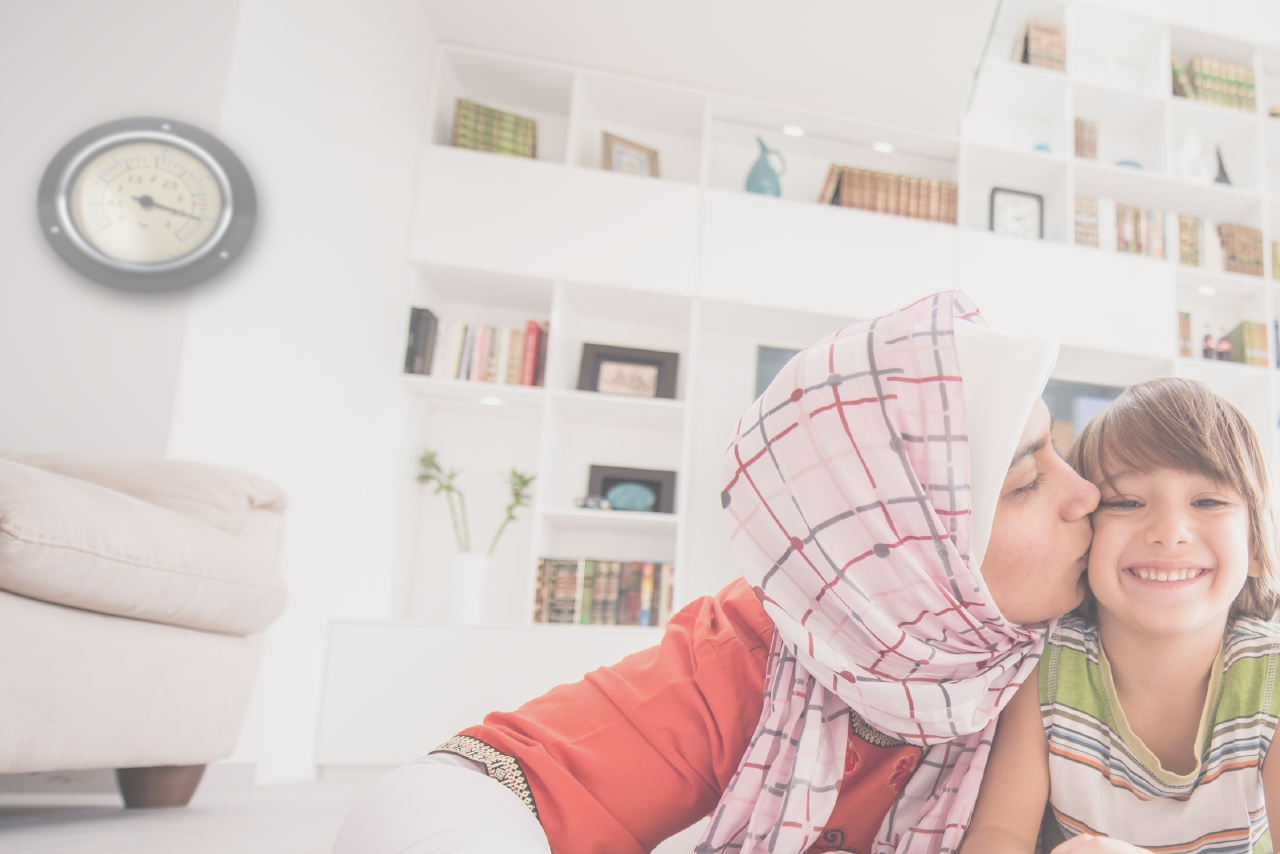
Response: 3.5 (bar)
